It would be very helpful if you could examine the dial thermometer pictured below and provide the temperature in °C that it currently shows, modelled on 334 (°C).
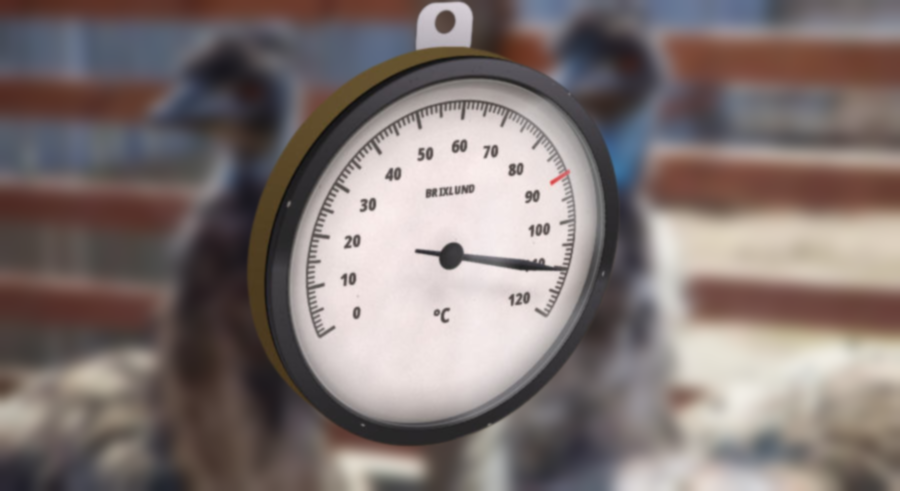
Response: 110 (°C)
